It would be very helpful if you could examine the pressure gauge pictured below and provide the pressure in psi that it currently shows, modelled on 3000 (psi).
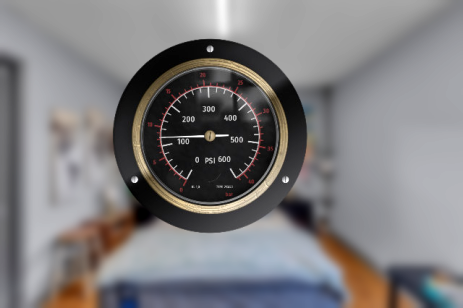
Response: 120 (psi)
